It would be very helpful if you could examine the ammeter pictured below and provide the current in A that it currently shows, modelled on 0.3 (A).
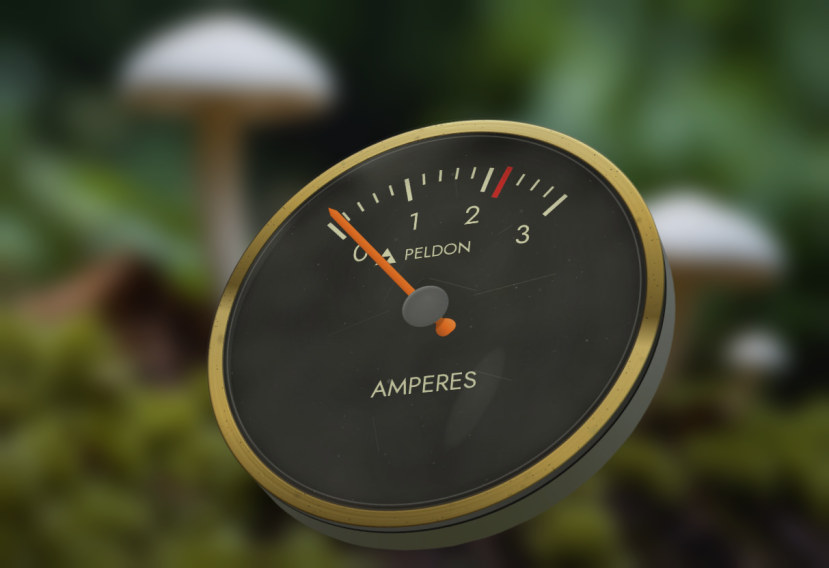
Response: 0.1 (A)
